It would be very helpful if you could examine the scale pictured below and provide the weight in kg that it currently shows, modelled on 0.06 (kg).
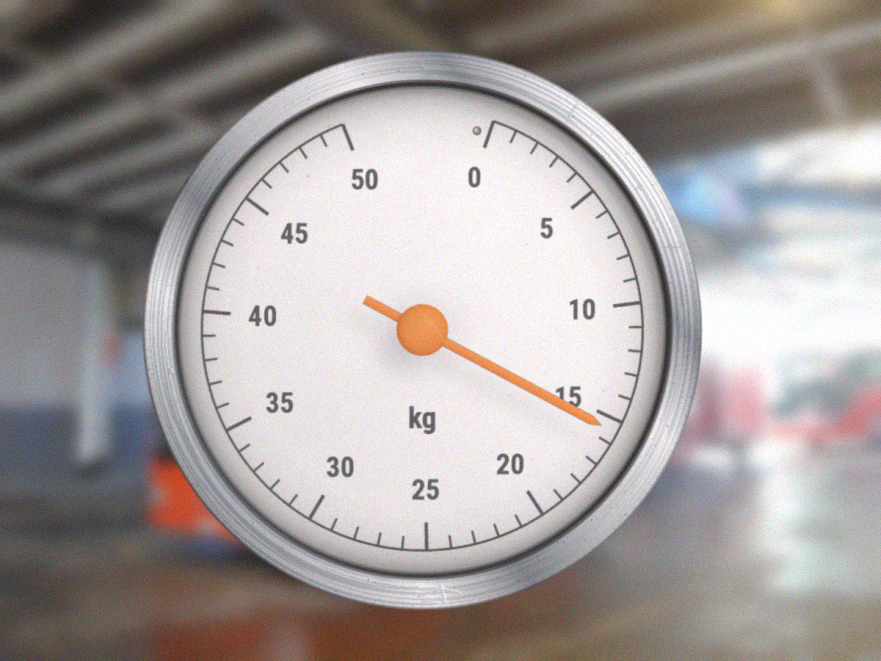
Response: 15.5 (kg)
